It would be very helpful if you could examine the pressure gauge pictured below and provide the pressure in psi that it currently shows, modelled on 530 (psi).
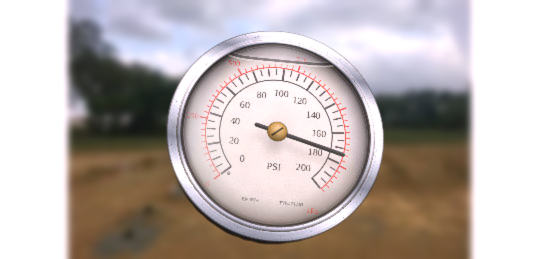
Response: 175 (psi)
